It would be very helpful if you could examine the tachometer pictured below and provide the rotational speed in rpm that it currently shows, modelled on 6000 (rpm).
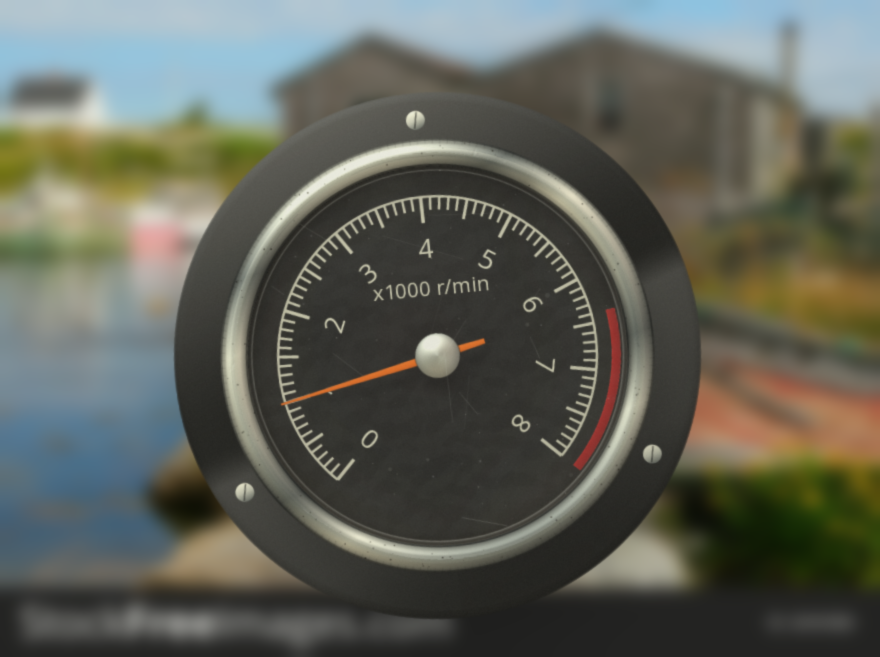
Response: 1000 (rpm)
